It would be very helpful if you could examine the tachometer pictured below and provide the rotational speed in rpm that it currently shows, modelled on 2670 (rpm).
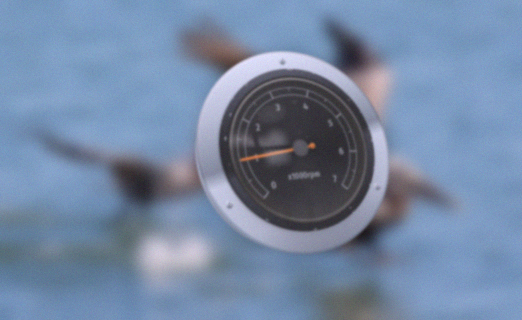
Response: 1000 (rpm)
